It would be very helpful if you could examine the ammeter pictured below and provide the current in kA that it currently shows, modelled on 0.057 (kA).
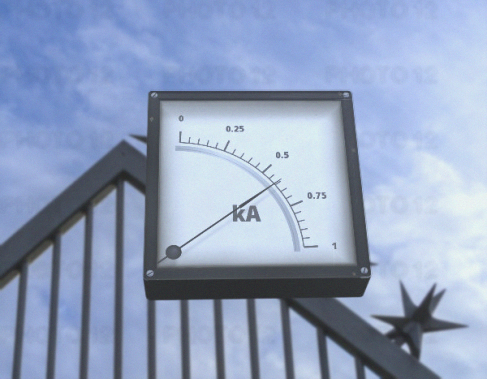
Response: 0.6 (kA)
